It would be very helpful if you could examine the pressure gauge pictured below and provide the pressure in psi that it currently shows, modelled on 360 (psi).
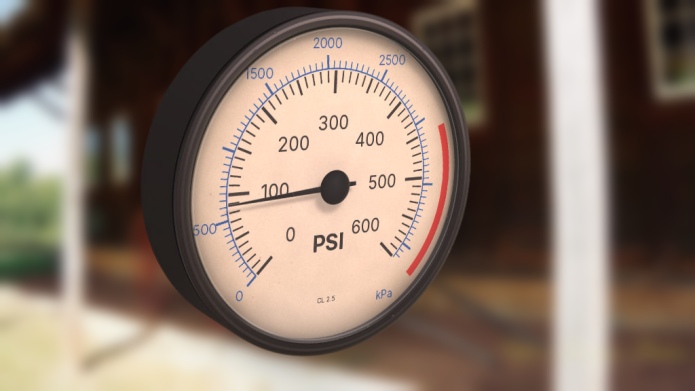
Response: 90 (psi)
